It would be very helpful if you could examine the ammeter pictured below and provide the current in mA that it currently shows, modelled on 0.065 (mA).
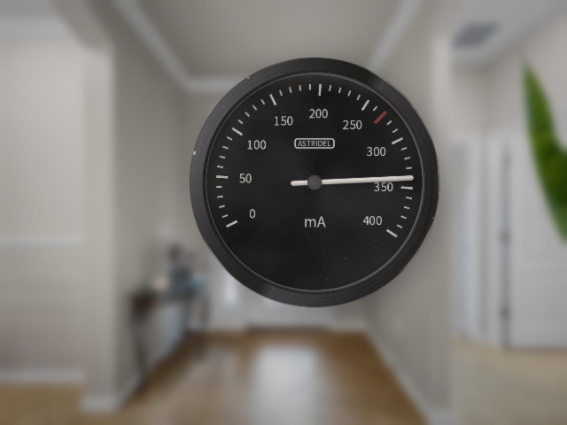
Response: 340 (mA)
